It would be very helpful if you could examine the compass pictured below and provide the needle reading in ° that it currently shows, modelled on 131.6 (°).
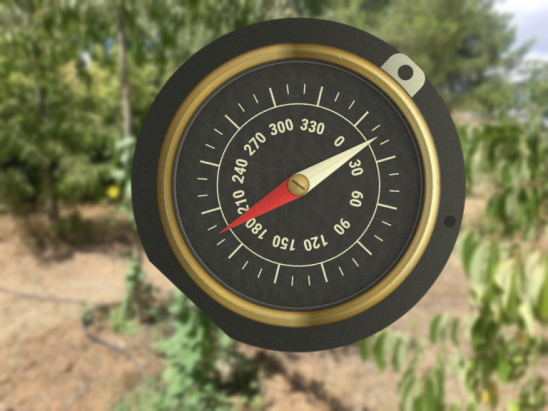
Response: 195 (°)
